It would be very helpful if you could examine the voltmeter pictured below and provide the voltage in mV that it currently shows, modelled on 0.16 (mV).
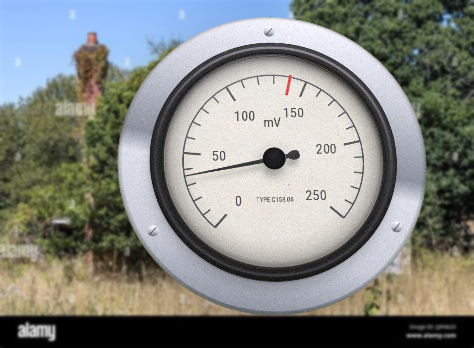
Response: 35 (mV)
